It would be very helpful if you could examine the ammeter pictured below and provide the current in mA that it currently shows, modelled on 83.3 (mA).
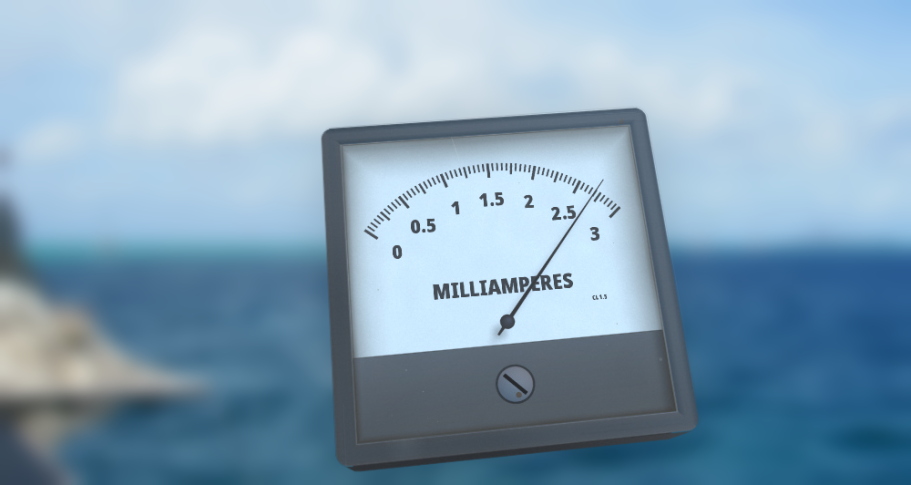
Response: 2.7 (mA)
